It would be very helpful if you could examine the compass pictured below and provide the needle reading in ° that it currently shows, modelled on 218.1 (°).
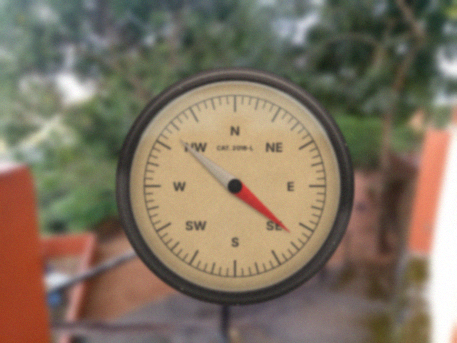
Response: 130 (°)
